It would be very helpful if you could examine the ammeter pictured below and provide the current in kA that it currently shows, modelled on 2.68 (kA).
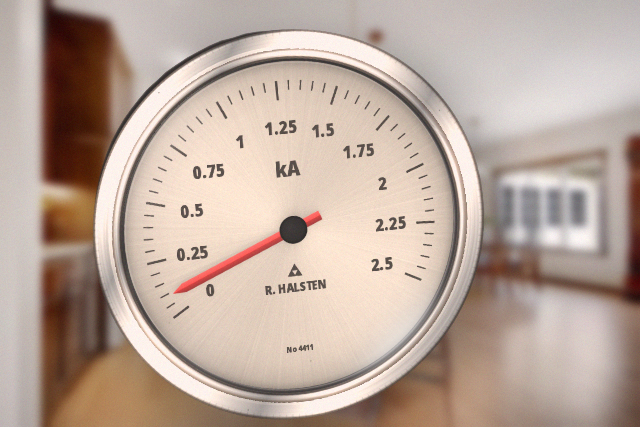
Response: 0.1 (kA)
